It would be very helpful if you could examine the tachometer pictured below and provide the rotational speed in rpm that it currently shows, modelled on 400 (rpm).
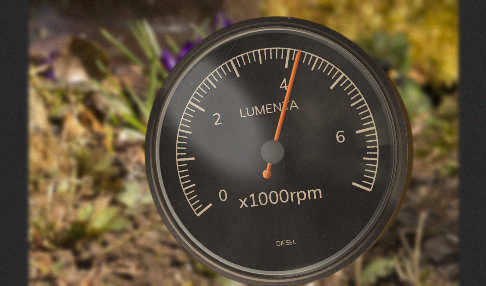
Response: 4200 (rpm)
